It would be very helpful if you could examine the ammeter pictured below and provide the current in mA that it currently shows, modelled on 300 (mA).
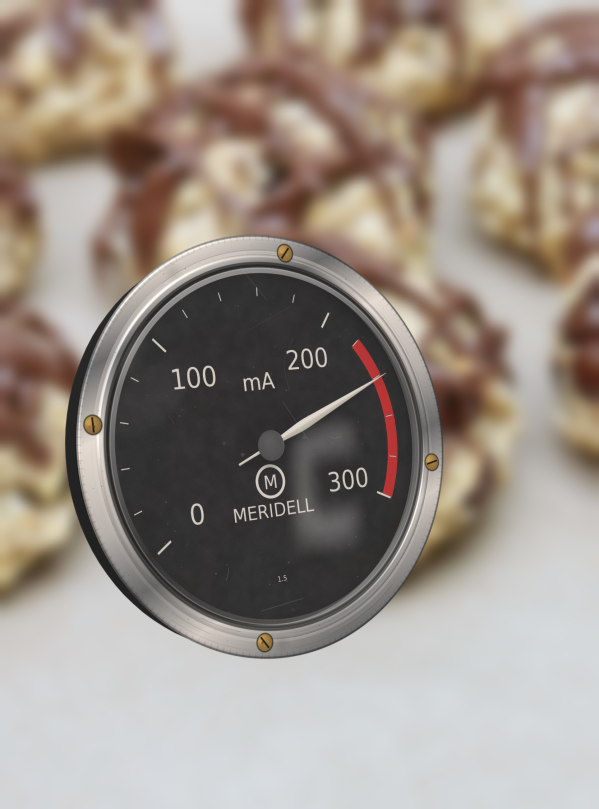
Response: 240 (mA)
